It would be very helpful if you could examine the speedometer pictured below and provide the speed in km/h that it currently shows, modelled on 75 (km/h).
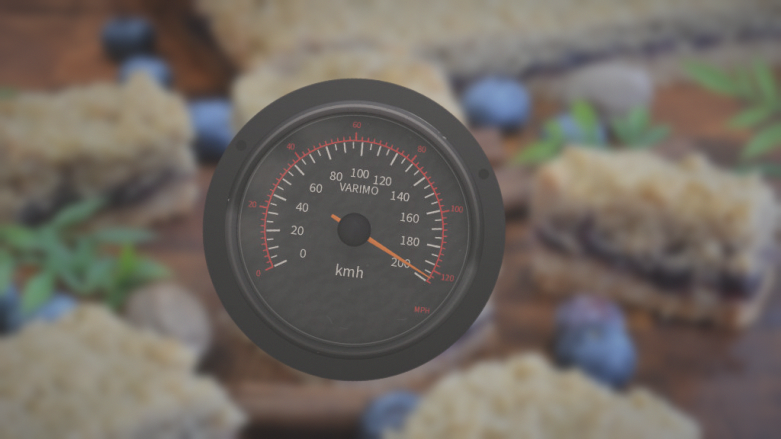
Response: 197.5 (km/h)
